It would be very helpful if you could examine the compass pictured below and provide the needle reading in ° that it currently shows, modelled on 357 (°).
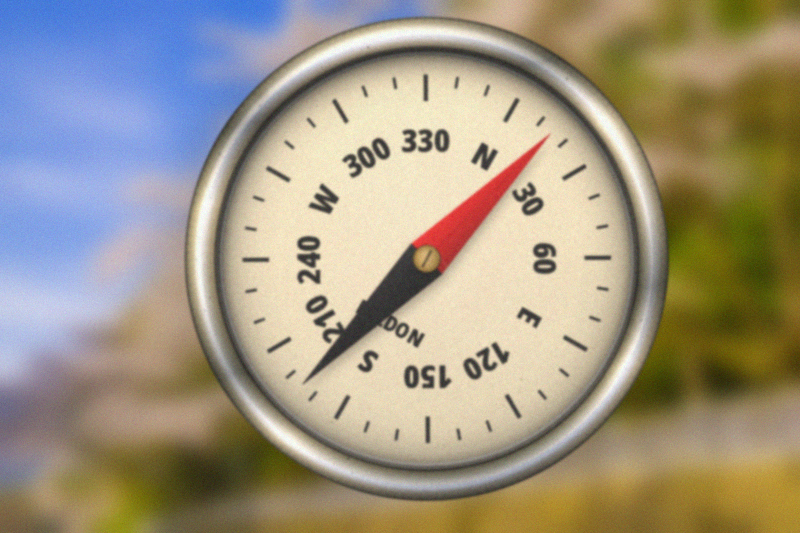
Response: 15 (°)
